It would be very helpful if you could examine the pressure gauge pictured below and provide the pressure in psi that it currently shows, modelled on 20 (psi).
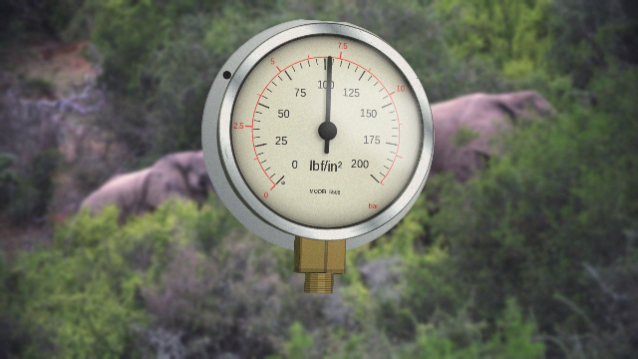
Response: 102.5 (psi)
